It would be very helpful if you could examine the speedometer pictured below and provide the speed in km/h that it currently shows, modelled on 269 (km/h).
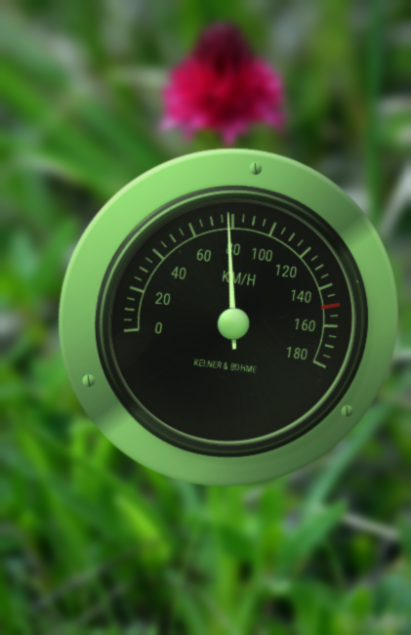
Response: 77.5 (km/h)
